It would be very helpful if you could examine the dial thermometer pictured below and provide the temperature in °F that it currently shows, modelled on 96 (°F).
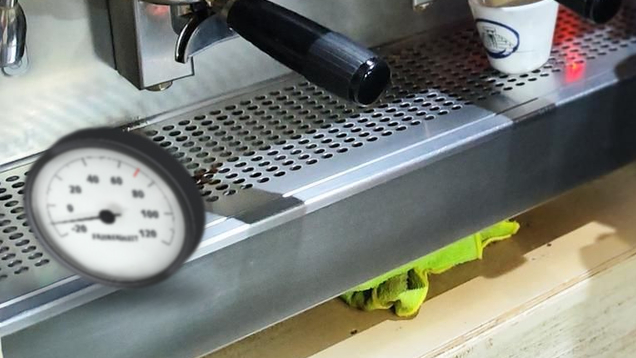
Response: -10 (°F)
